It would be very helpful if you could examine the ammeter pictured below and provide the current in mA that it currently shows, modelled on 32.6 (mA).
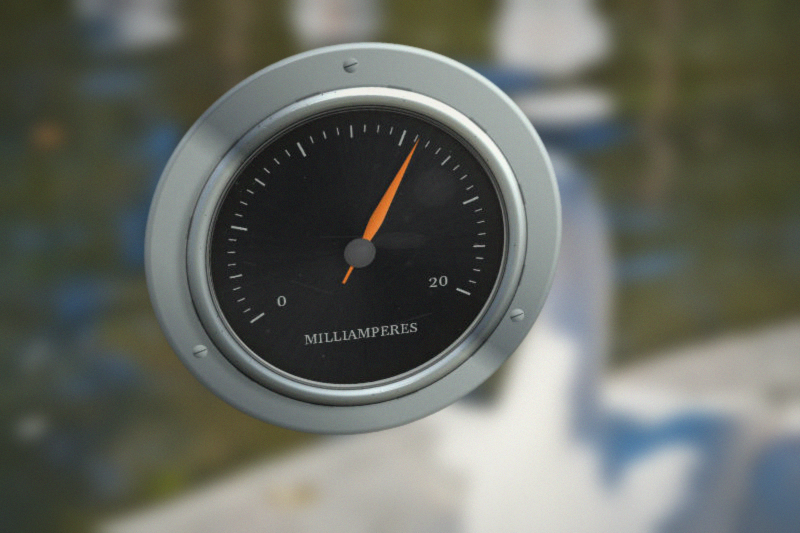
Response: 12.5 (mA)
